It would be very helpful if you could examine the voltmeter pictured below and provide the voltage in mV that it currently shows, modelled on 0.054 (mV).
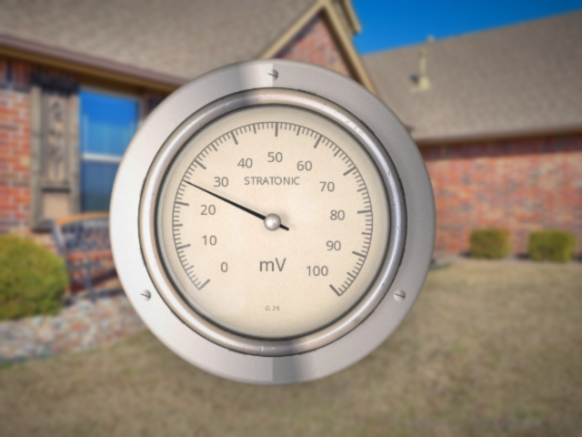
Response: 25 (mV)
